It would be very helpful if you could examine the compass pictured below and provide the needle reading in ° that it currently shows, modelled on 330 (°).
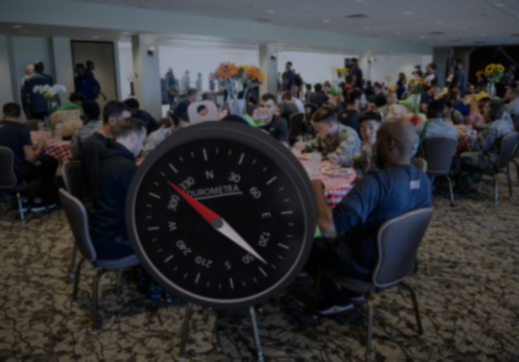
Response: 320 (°)
